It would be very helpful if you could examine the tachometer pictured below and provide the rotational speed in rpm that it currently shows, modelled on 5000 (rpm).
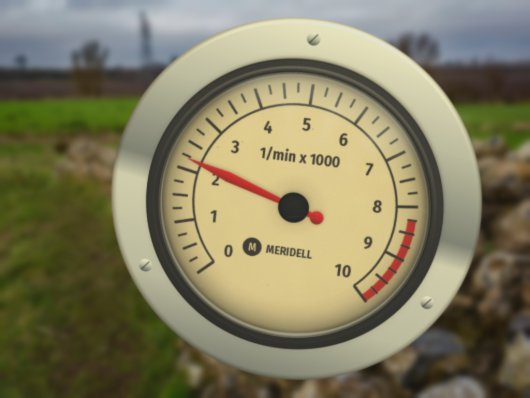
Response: 2250 (rpm)
